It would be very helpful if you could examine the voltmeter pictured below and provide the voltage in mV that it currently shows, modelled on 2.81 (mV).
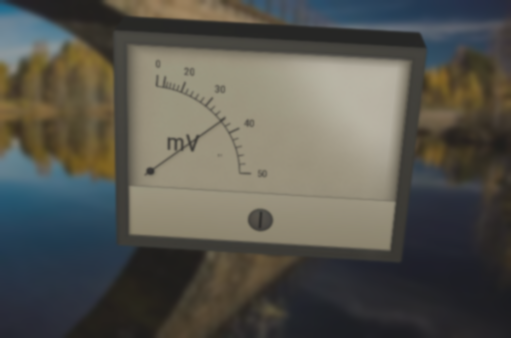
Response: 36 (mV)
